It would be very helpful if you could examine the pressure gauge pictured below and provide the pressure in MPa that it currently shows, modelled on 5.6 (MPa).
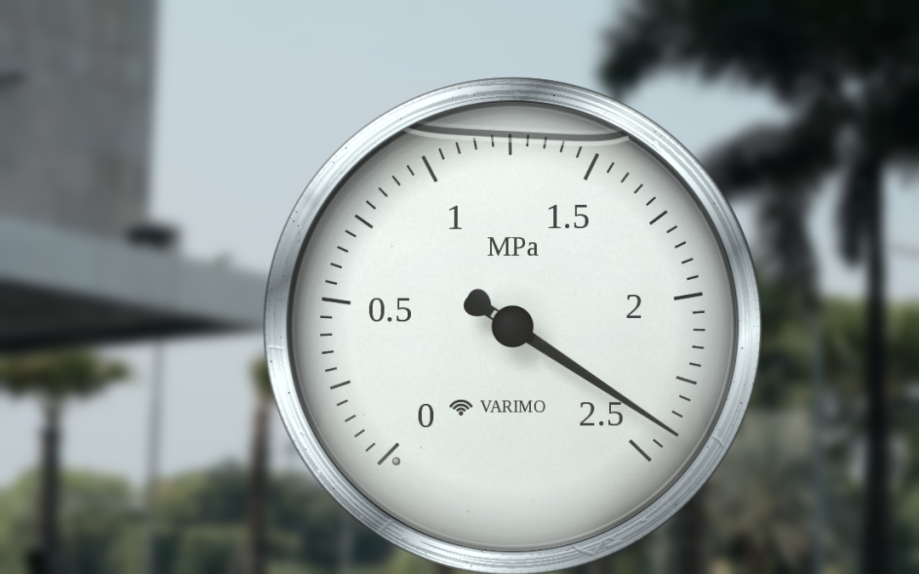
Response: 2.4 (MPa)
